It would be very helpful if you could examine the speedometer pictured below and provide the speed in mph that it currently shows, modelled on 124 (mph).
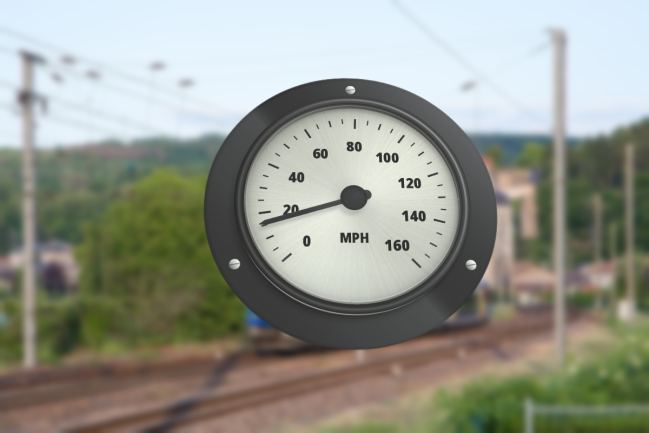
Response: 15 (mph)
